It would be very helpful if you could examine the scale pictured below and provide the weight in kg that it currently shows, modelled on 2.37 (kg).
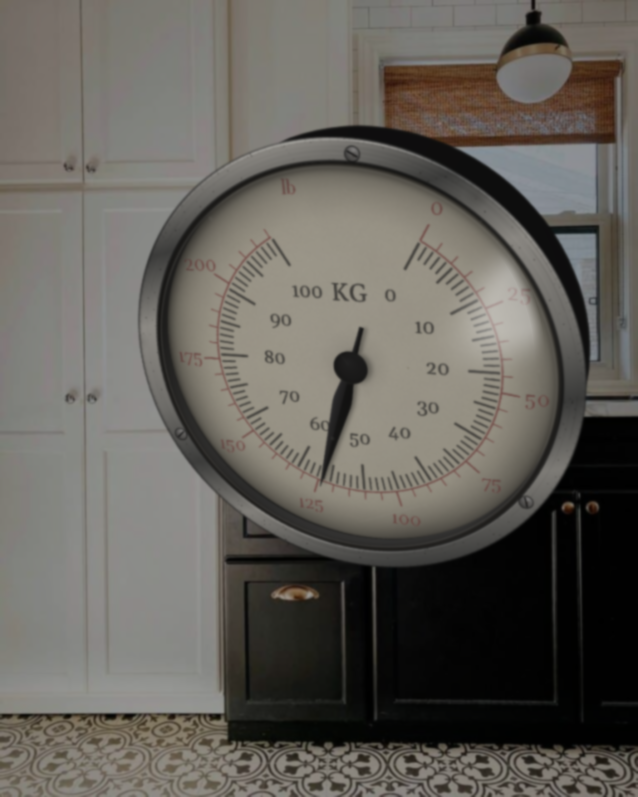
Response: 56 (kg)
